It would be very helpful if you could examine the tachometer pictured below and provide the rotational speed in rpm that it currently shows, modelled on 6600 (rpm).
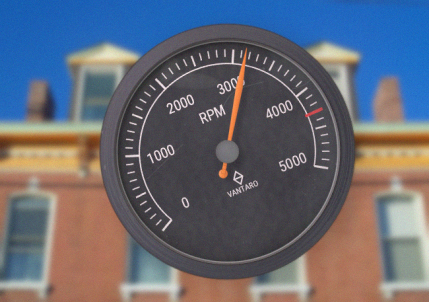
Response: 3150 (rpm)
